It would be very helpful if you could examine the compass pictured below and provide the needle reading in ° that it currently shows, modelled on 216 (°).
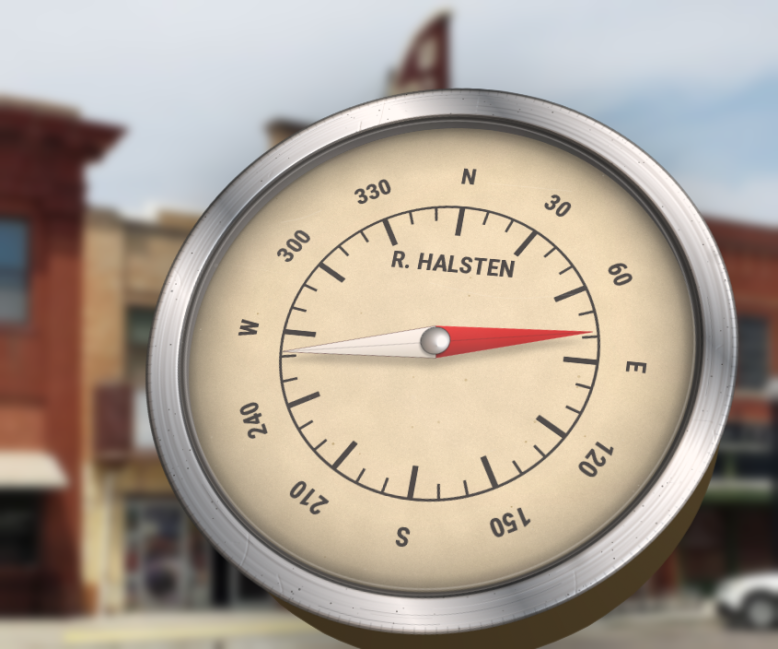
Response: 80 (°)
